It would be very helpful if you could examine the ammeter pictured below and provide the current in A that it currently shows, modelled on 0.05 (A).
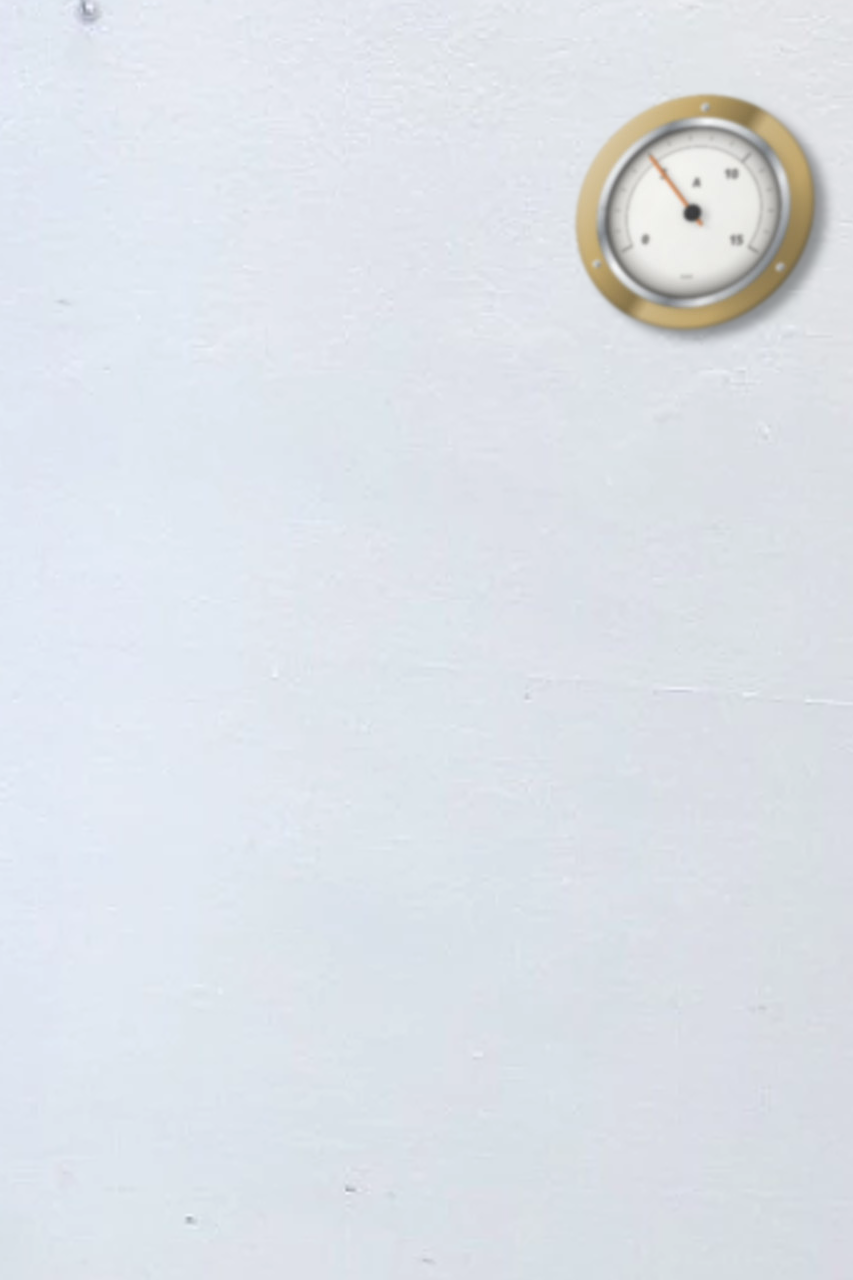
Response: 5 (A)
